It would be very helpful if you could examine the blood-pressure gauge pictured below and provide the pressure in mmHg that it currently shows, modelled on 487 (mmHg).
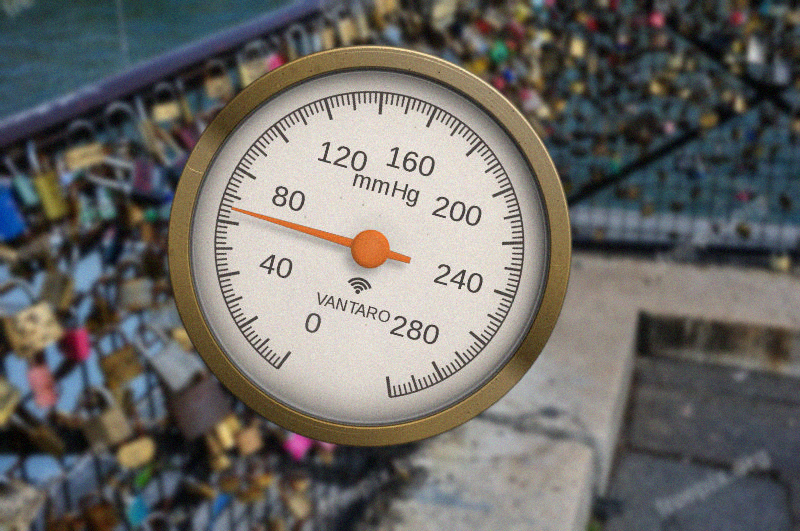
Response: 66 (mmHg)
